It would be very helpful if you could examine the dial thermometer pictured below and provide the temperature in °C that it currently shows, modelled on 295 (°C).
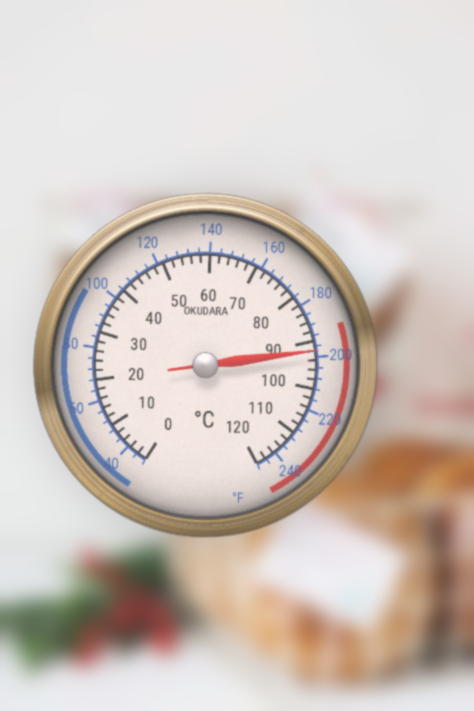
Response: 92 (°C)
